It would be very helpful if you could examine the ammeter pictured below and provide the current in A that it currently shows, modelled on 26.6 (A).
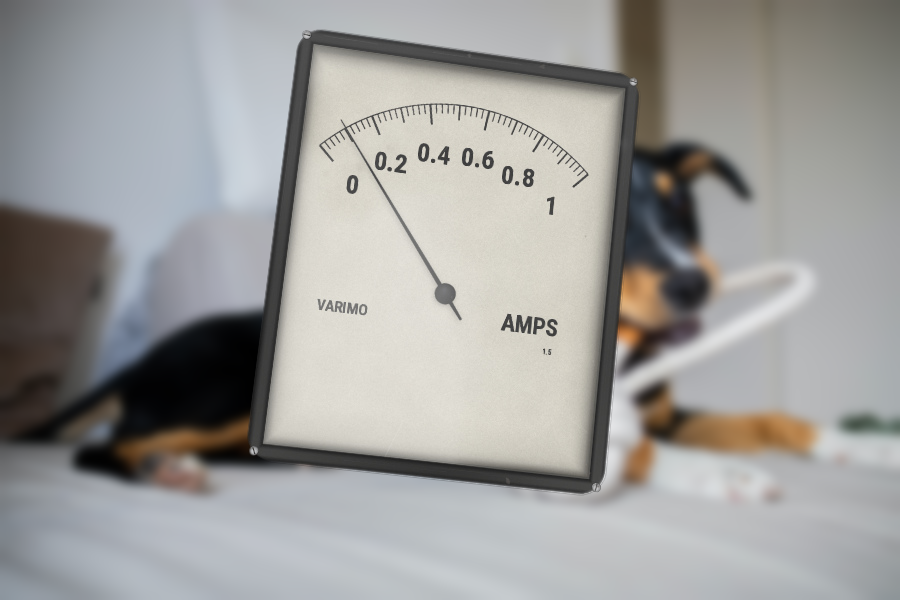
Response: 0.1 (A)
